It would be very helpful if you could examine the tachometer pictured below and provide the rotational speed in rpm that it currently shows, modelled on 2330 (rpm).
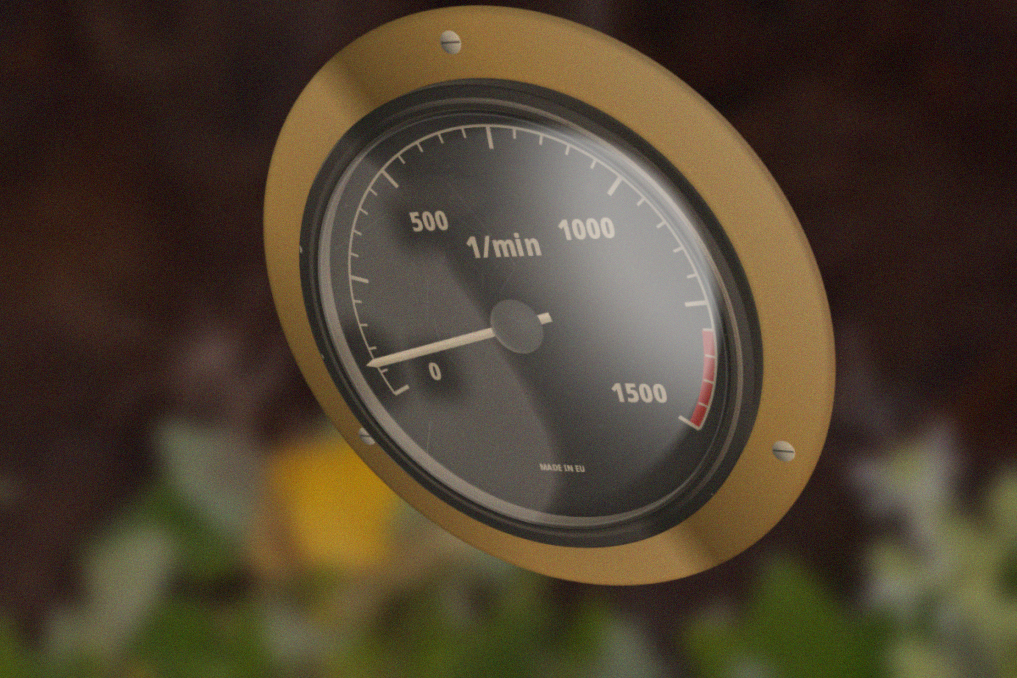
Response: 75 (rpm)
